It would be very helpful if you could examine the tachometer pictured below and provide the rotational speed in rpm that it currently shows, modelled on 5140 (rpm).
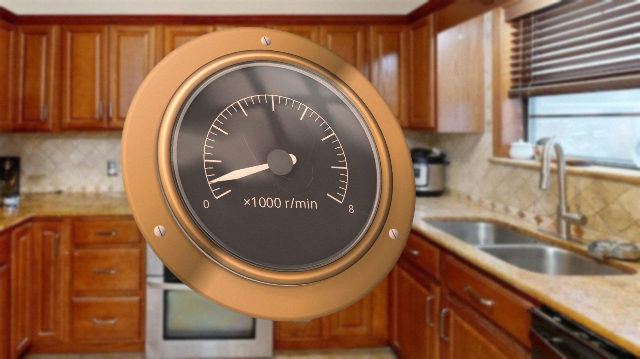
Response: 400 (rpm)
